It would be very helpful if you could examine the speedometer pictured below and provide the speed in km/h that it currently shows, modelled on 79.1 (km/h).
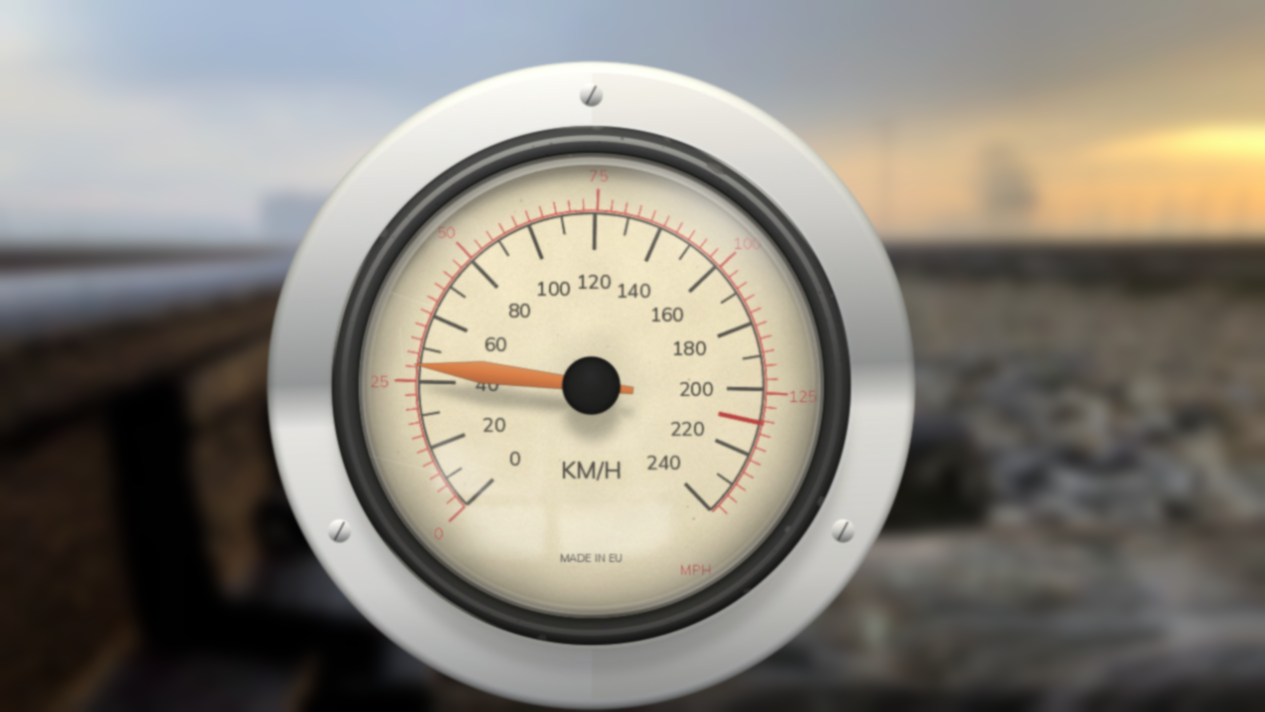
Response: 45 (km/h)
